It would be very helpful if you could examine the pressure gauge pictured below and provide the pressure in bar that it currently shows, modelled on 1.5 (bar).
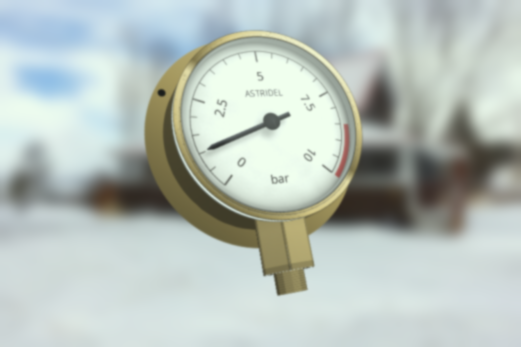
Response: 1 (bar)
